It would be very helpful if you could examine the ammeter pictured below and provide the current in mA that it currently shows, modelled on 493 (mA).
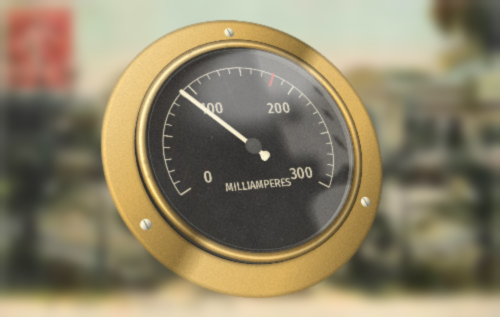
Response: 90 (mA)
